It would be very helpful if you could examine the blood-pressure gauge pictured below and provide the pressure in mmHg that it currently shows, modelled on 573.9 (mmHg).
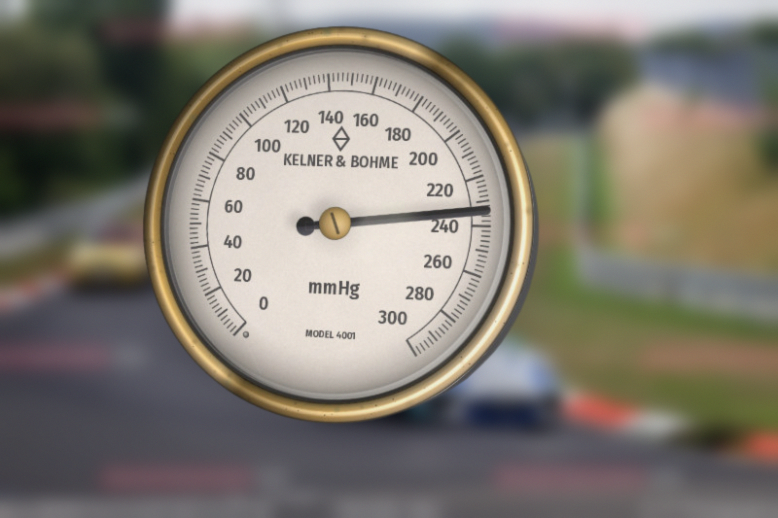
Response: 234 (mmHg)
